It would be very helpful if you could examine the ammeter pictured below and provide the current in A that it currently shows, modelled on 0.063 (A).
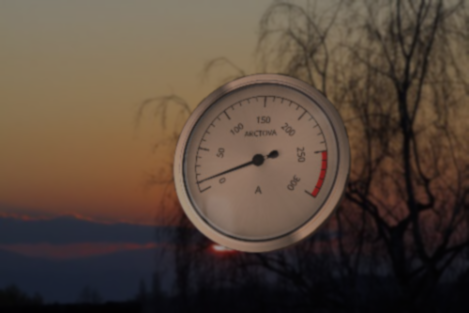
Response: 10 (A)
